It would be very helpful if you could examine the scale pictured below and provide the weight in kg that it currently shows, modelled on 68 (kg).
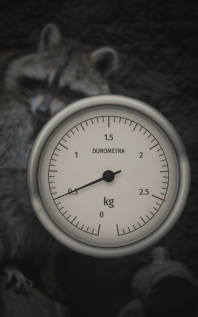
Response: 0.5 (kg)
